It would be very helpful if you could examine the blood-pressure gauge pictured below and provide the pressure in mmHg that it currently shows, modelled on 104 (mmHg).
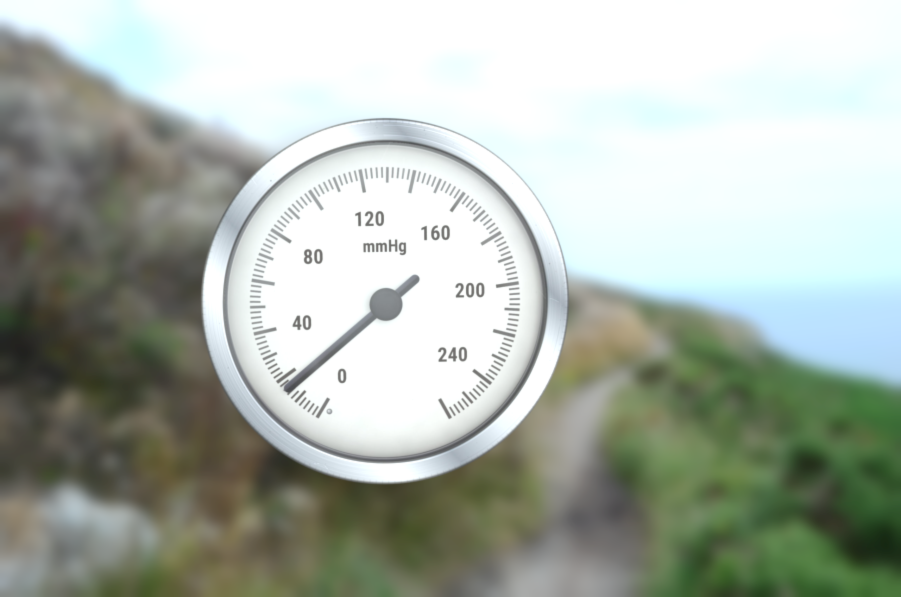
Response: 16 (mmHg)
